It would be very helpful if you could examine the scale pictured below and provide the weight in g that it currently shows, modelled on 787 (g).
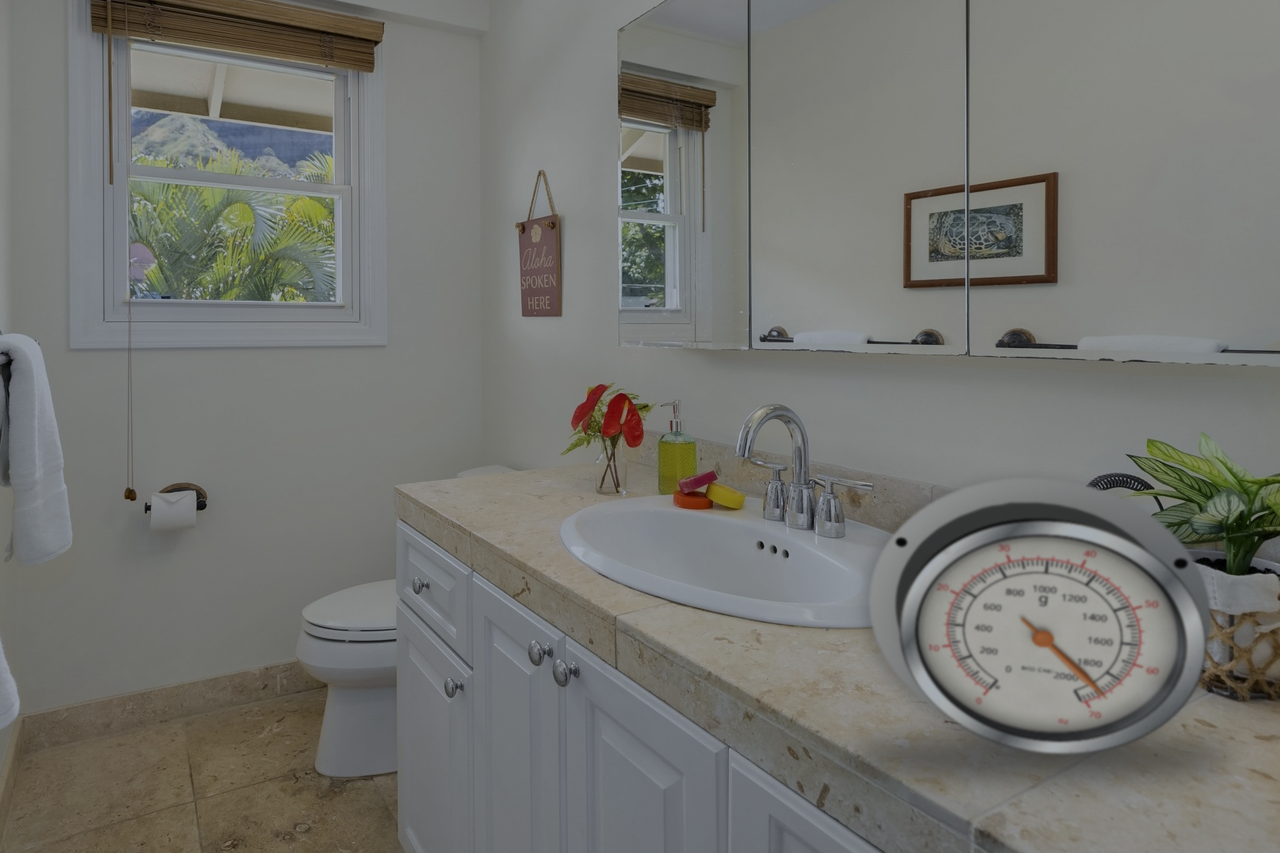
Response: 1900 (g)
